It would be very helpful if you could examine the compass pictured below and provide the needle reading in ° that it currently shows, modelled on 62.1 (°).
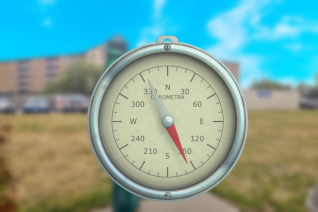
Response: 155 (°)
